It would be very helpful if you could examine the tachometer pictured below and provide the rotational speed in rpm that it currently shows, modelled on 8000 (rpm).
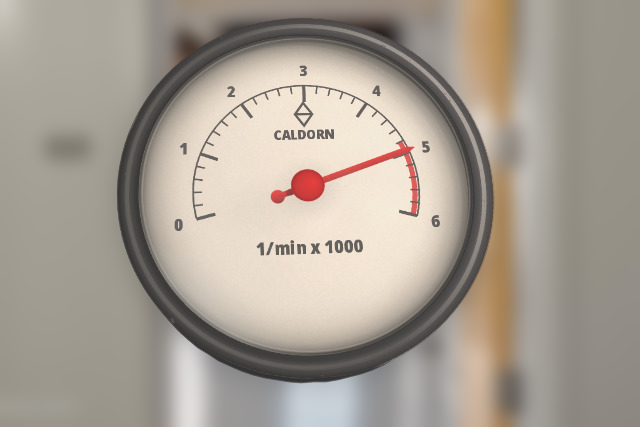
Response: 5000 (rpm)
